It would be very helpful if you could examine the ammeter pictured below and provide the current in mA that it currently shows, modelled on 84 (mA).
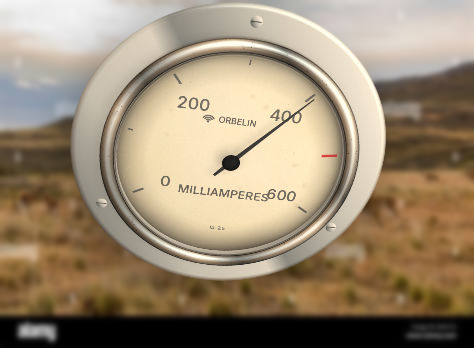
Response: 400 (mA)
